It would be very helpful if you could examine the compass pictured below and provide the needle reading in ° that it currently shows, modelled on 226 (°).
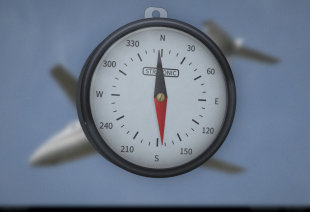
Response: 175 (°)
